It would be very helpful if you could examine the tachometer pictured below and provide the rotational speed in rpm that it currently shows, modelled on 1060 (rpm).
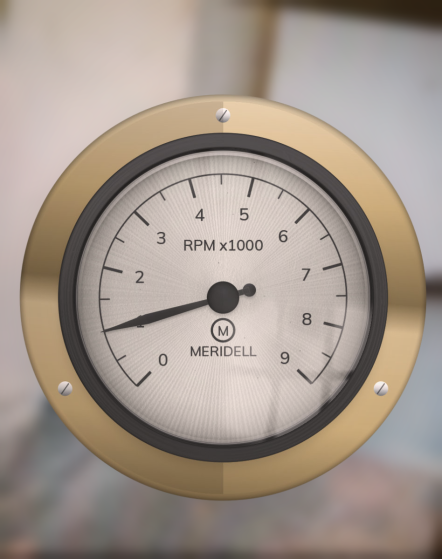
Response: 1000 (rpm)
